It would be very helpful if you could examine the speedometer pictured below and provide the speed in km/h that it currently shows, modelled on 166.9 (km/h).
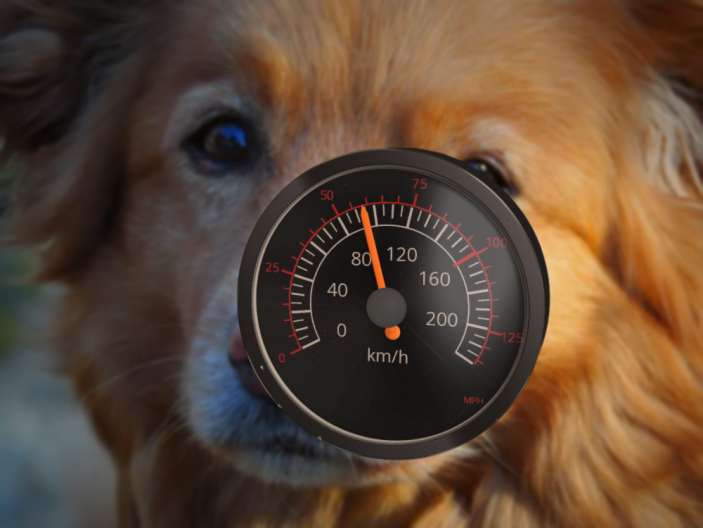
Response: 95 (km/h)
